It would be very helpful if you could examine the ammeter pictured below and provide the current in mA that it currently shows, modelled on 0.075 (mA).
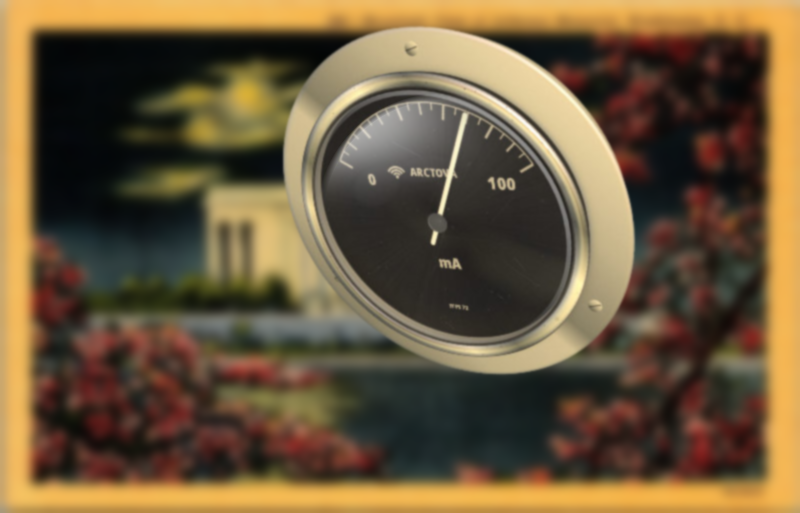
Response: 70 (mA)
